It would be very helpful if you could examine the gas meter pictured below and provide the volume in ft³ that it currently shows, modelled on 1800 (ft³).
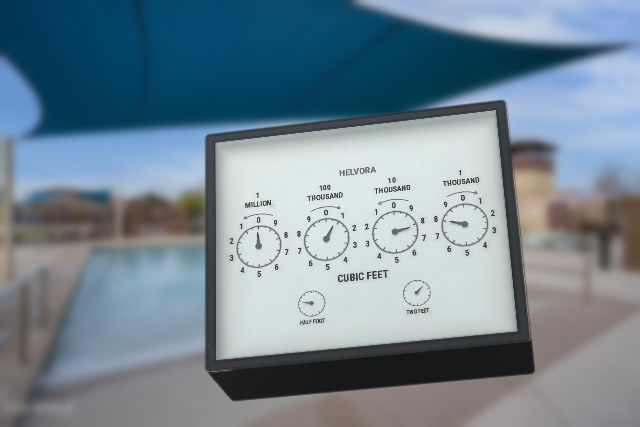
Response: 7800 (ft³)
